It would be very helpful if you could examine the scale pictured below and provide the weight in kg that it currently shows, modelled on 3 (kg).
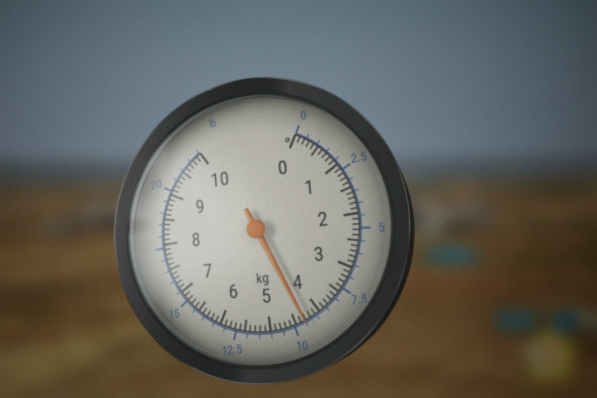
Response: 4.3 (kg)
